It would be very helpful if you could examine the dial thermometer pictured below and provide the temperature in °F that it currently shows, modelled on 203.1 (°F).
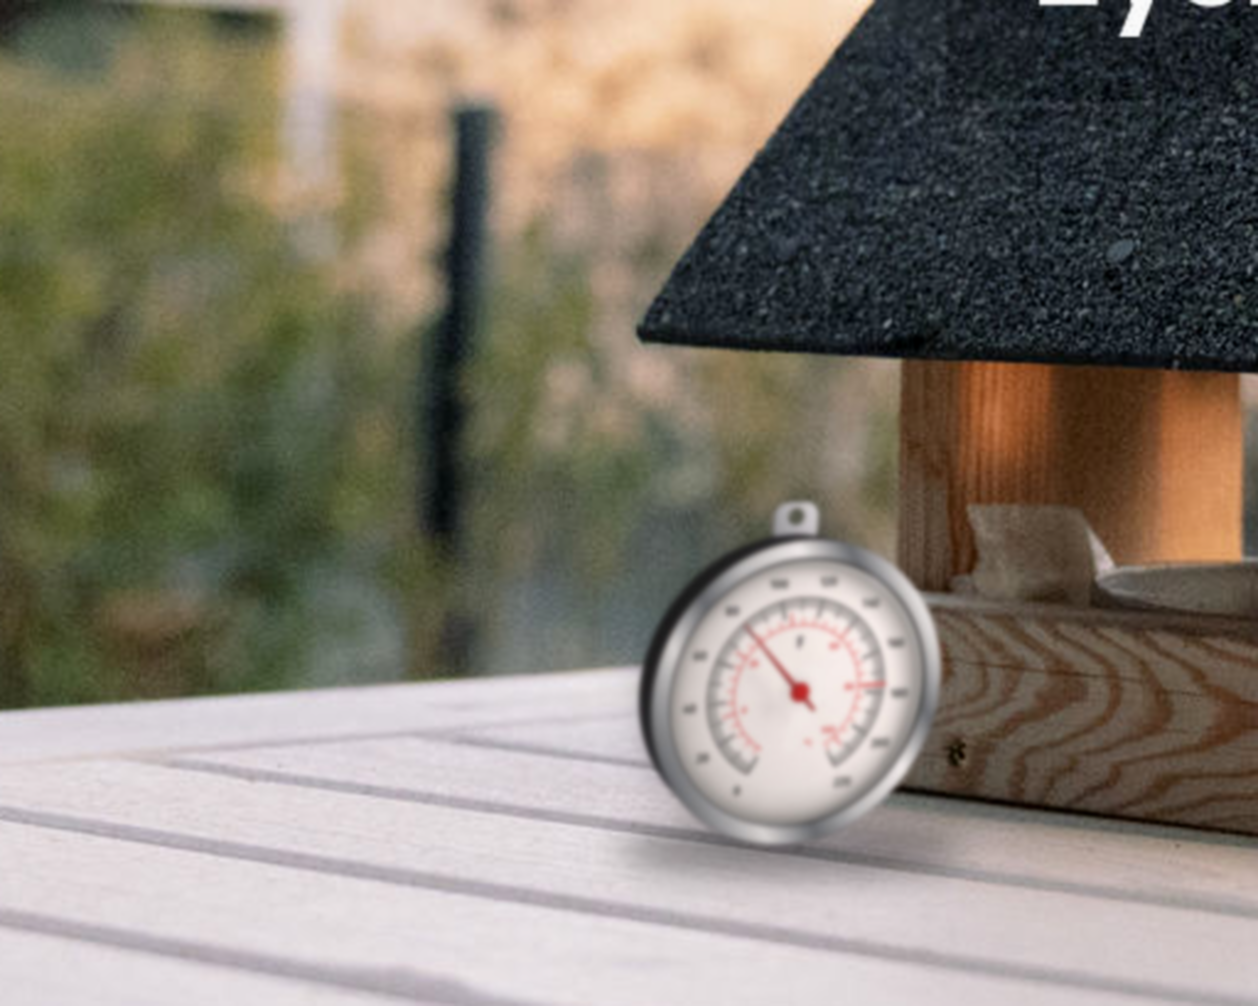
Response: 80 (°F)
